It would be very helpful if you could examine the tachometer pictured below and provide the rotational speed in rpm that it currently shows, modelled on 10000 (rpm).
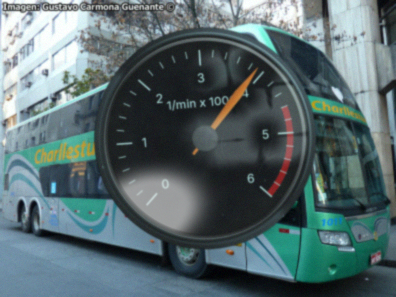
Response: 3900 (rpm)
